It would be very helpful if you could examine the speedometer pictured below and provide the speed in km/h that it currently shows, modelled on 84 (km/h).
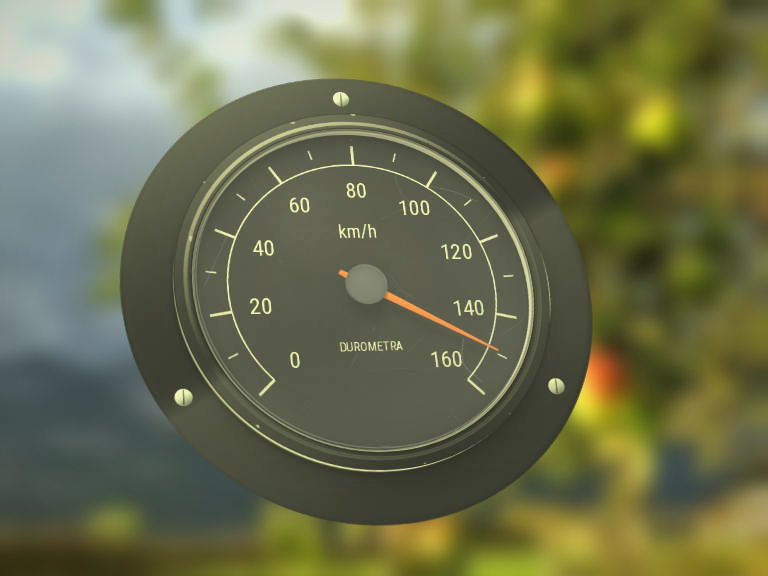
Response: 150 (km/h)
